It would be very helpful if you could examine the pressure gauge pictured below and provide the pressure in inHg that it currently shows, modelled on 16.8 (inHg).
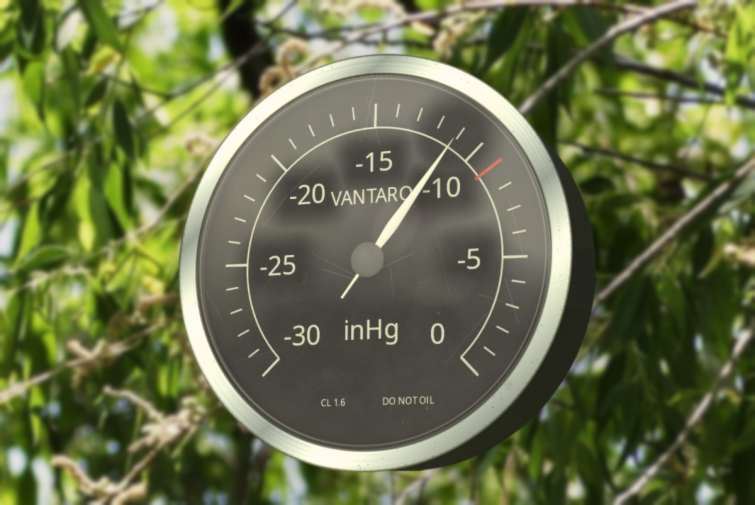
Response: -11 (inHg)
